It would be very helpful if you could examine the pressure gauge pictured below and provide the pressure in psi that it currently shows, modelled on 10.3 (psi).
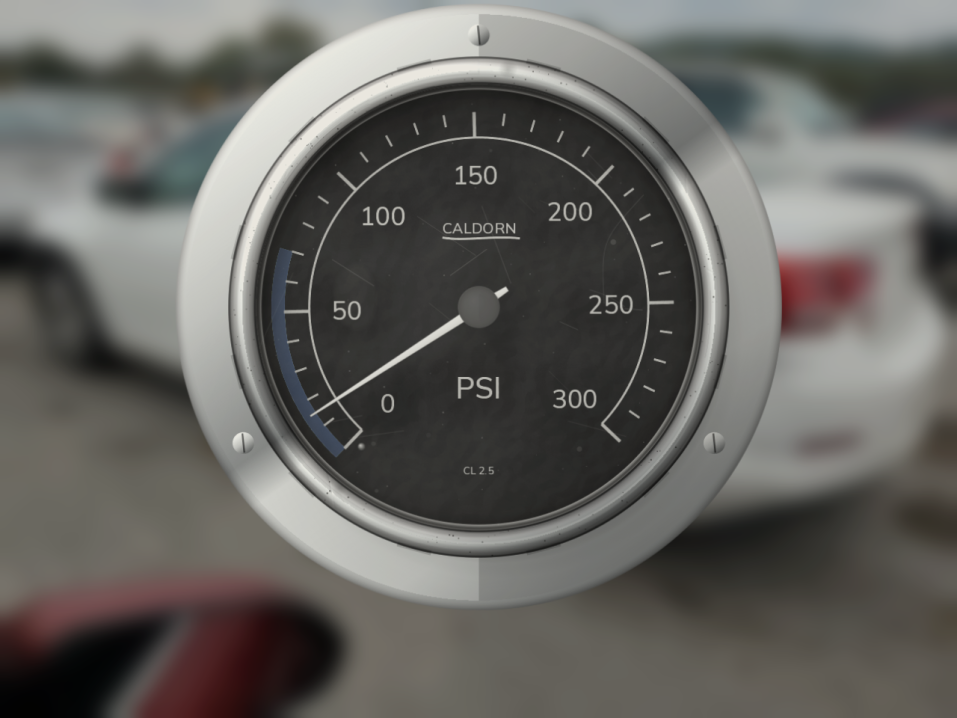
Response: 15 (psi)
